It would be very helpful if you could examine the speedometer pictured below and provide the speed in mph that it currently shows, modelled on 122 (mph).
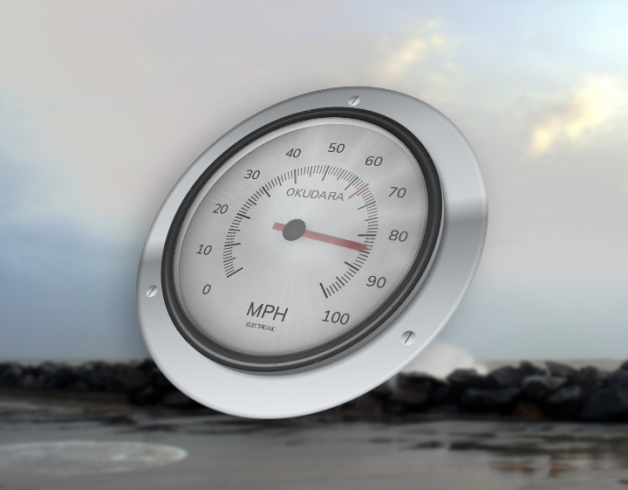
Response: 85 (mph)
